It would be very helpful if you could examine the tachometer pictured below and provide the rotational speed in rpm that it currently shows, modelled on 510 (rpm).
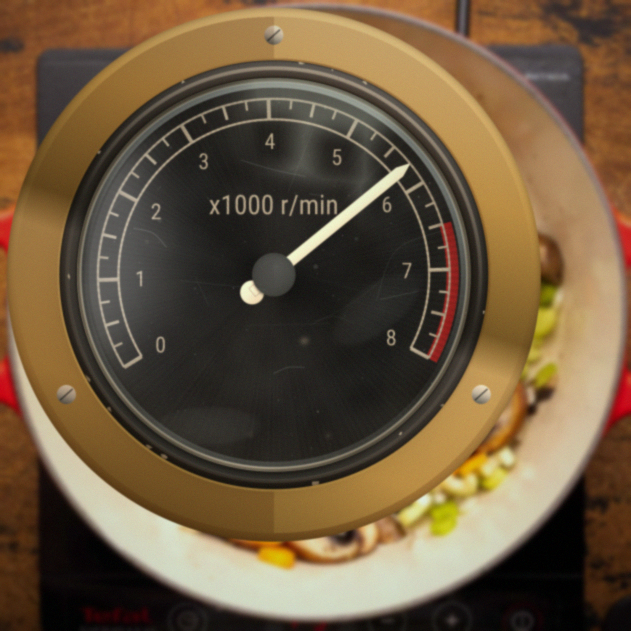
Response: 5750 (rpm)
